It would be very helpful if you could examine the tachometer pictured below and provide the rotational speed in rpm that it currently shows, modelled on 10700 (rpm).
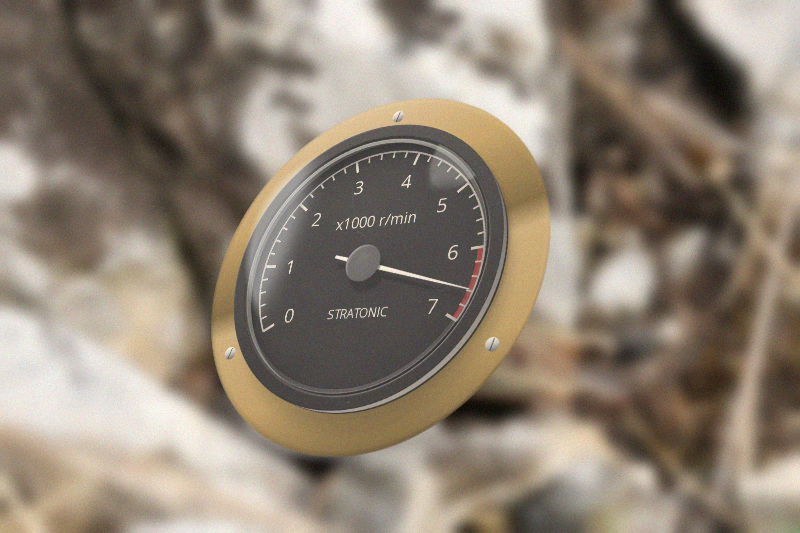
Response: 6600 (rpm)
